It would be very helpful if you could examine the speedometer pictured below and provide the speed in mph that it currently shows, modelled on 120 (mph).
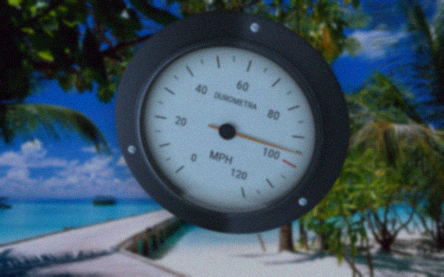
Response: 95 (mph)
